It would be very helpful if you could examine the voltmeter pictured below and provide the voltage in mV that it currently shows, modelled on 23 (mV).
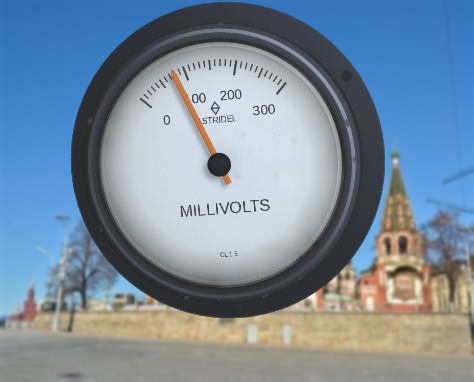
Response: 80 (mV)
